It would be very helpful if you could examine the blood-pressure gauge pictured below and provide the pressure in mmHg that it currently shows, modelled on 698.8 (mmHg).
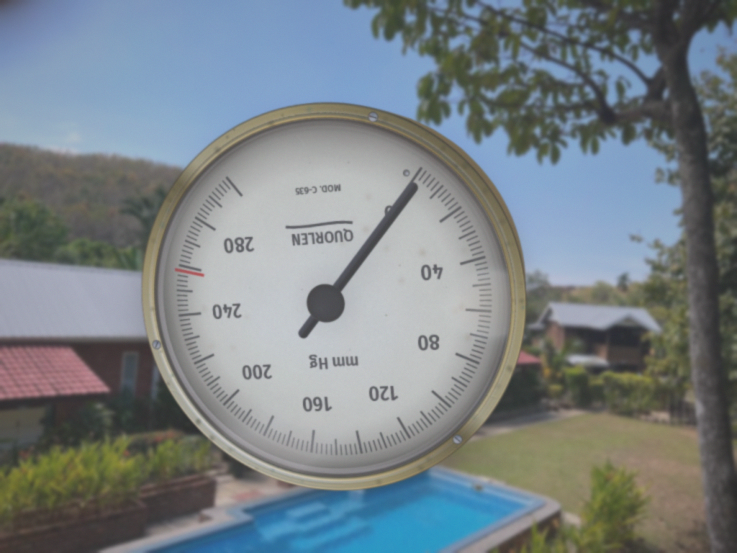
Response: 2 (mmHg)
